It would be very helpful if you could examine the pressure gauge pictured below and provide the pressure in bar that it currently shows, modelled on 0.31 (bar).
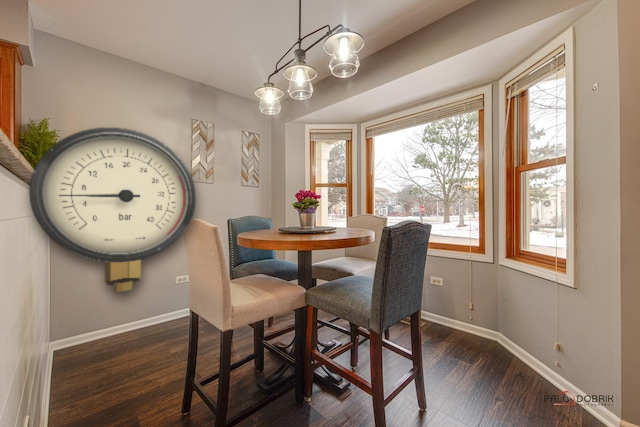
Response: 6 (bar)
